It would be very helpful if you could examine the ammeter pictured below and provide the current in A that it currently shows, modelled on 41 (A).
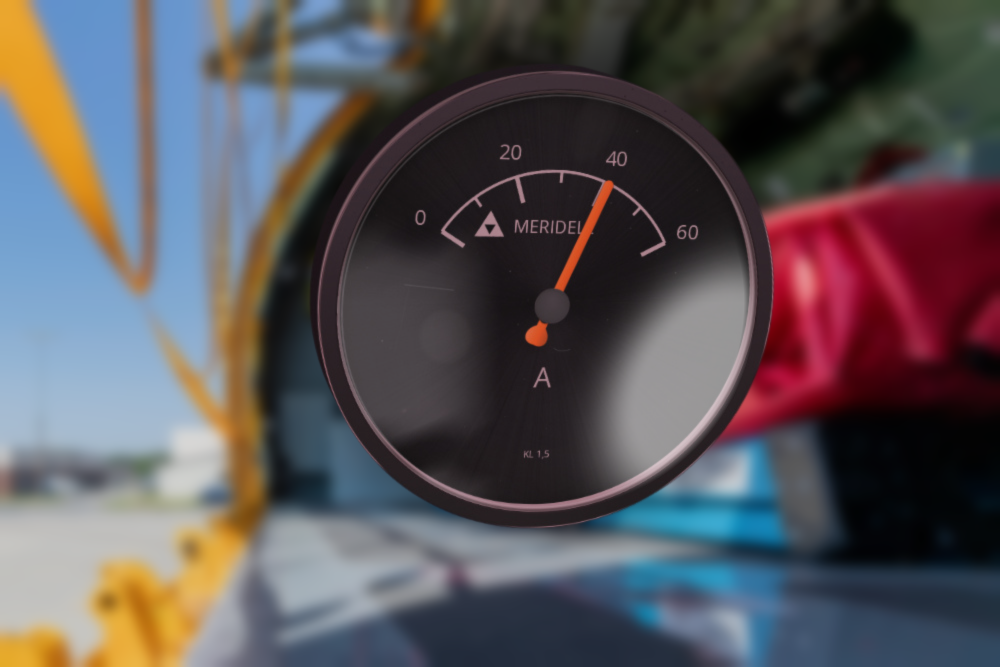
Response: 40 (A)
